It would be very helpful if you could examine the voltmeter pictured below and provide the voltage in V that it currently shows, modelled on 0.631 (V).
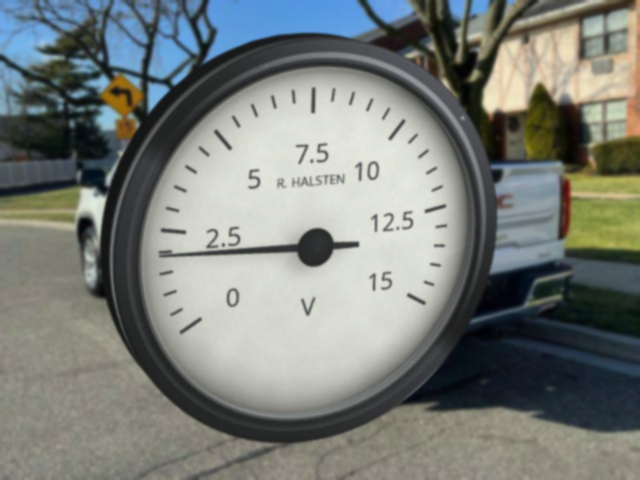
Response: 2 (V)
